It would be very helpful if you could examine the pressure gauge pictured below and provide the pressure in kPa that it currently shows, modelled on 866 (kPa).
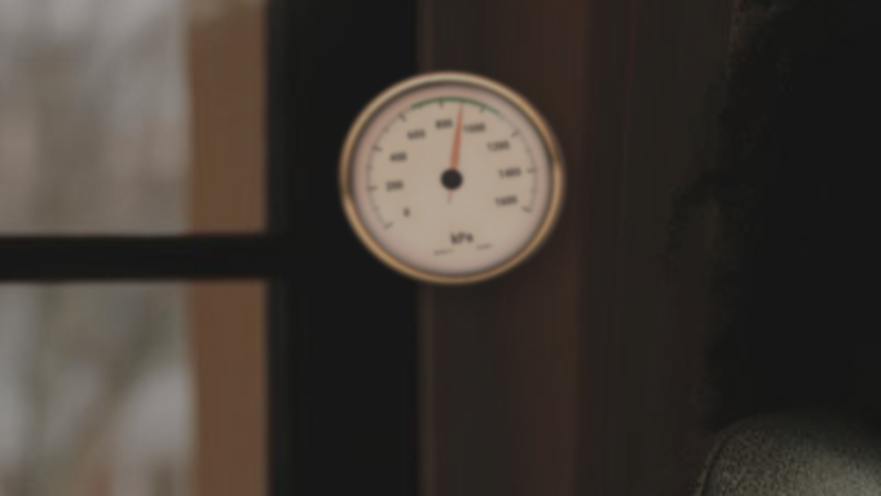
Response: 900 (kPa)
